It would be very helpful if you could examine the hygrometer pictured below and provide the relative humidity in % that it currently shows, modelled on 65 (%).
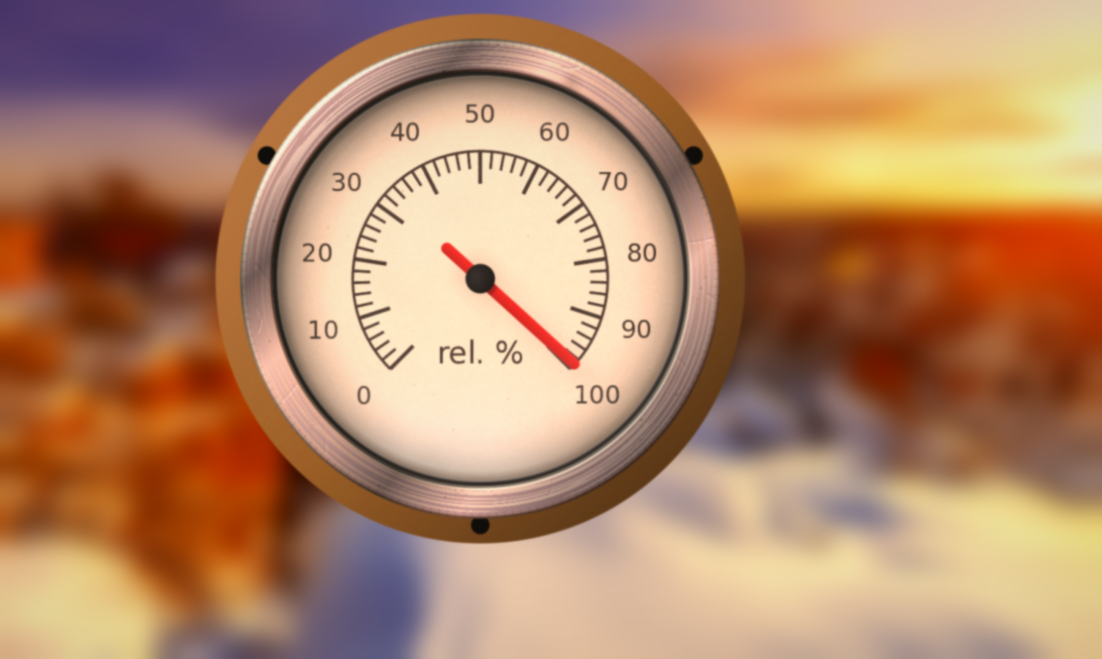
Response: 99 (%)
